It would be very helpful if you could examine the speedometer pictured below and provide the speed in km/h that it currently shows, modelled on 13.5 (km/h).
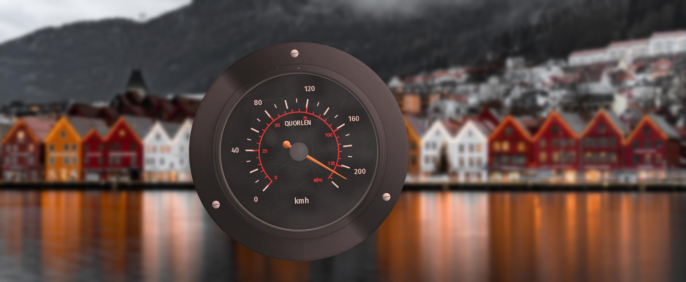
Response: 210 (km/h)
